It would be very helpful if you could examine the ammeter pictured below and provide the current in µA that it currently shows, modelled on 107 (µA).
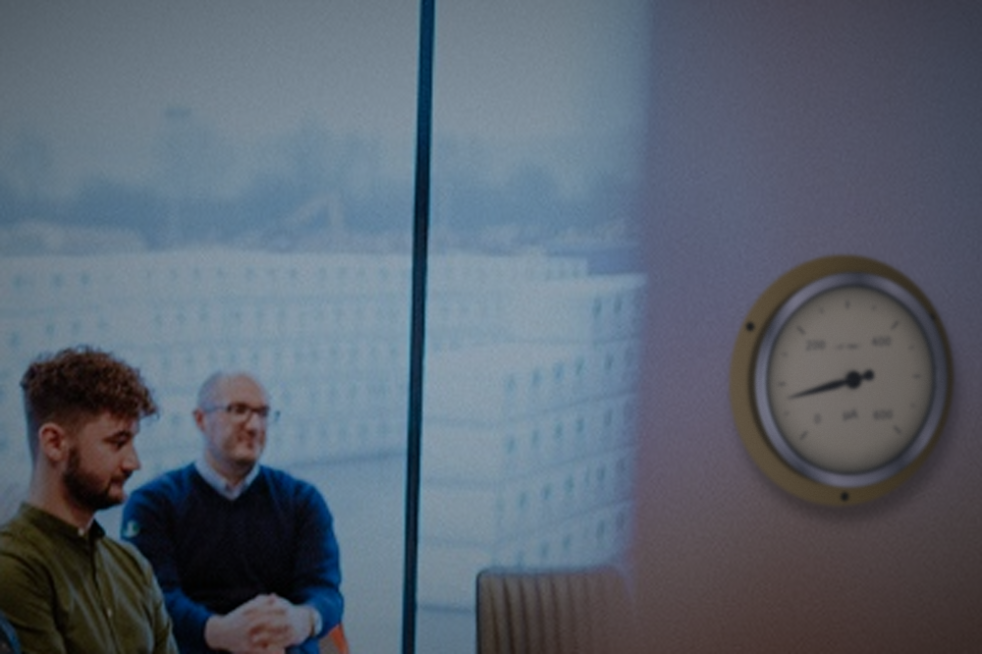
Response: 75 (µA)
